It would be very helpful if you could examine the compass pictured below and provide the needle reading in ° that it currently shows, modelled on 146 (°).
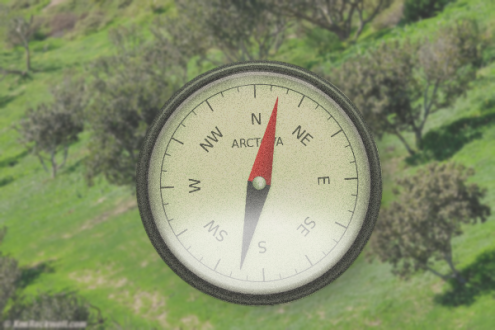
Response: 15 (°)
